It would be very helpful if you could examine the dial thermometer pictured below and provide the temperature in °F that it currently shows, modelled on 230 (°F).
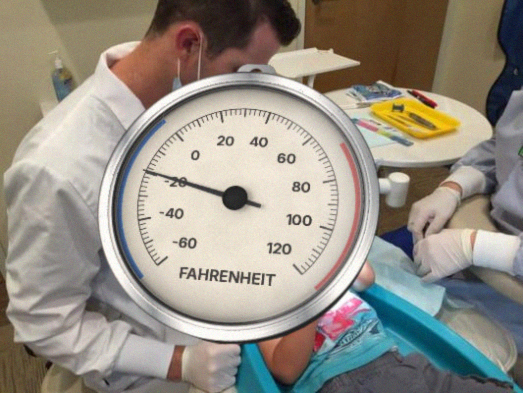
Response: -20 (°F)
